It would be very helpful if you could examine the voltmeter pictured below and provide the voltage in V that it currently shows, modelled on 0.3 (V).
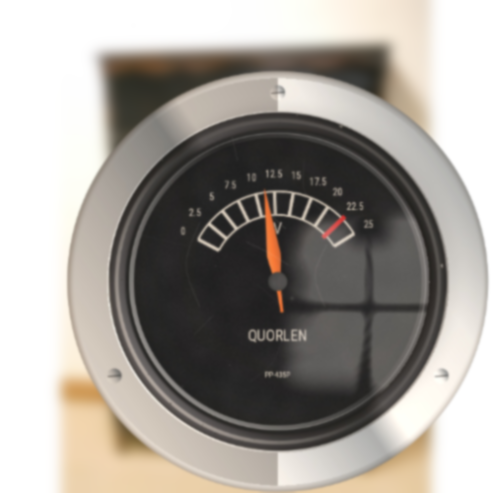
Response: 11.25 (V)
